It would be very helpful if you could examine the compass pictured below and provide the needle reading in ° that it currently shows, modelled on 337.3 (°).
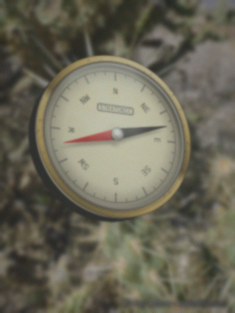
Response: 255 (°)
